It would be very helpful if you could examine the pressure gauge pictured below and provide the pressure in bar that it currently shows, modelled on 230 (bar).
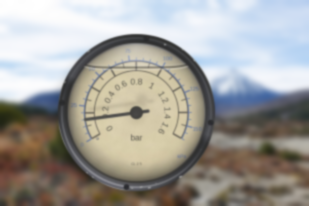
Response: 0.15 (bar)
